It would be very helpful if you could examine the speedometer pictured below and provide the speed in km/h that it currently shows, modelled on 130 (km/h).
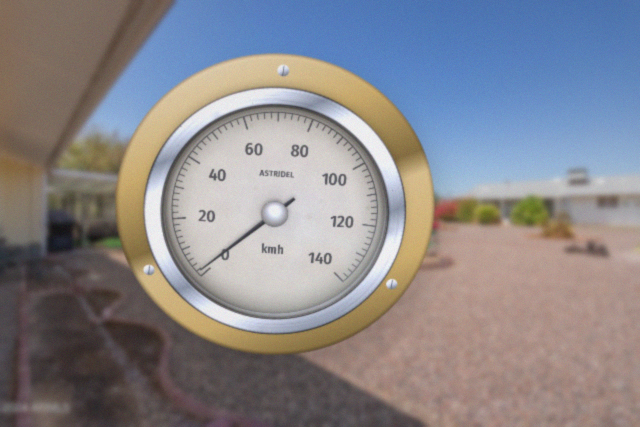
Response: 2 (km/h)
